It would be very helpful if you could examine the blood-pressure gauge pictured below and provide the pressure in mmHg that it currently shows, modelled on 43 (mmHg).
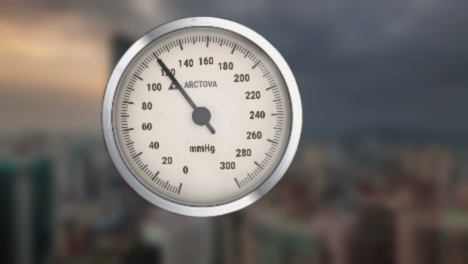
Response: 120 (mmHg)
